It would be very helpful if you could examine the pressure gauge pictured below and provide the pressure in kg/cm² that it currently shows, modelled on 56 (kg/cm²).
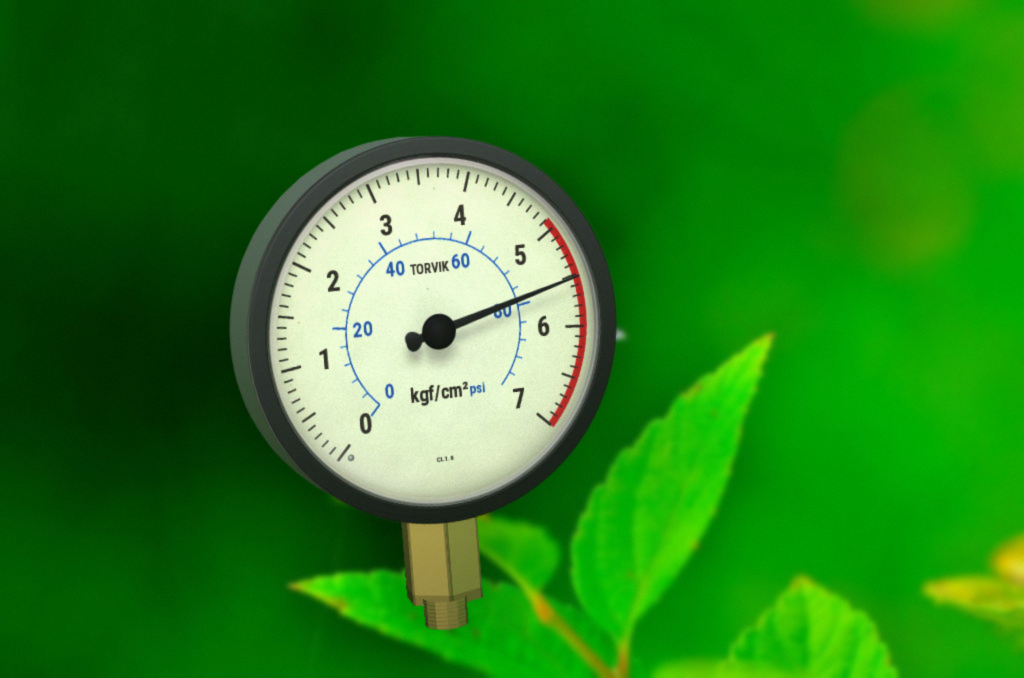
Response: 5.5 (kg/cm²)
